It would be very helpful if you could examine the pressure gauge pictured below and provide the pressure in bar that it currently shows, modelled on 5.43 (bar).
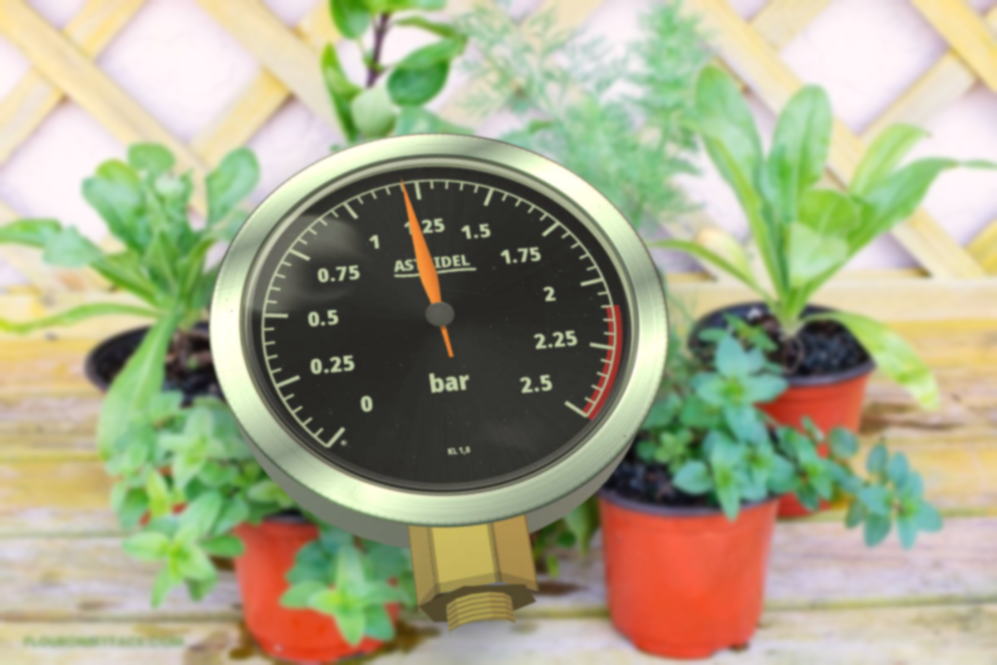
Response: 1.2 (bar)
